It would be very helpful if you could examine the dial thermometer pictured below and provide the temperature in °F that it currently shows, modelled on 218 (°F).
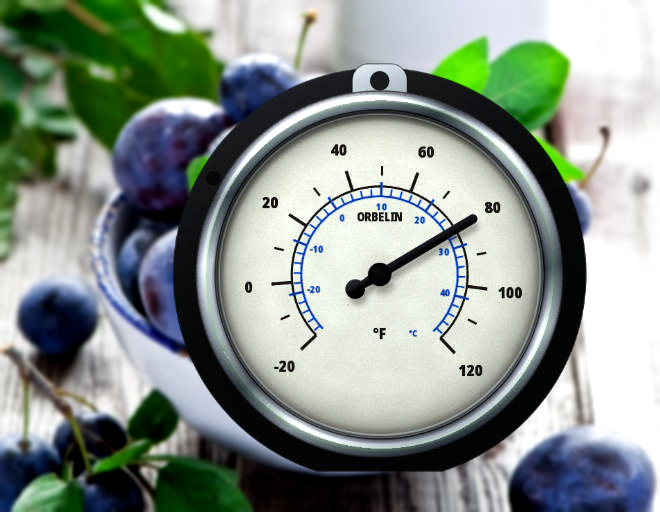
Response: 80 (°F)
